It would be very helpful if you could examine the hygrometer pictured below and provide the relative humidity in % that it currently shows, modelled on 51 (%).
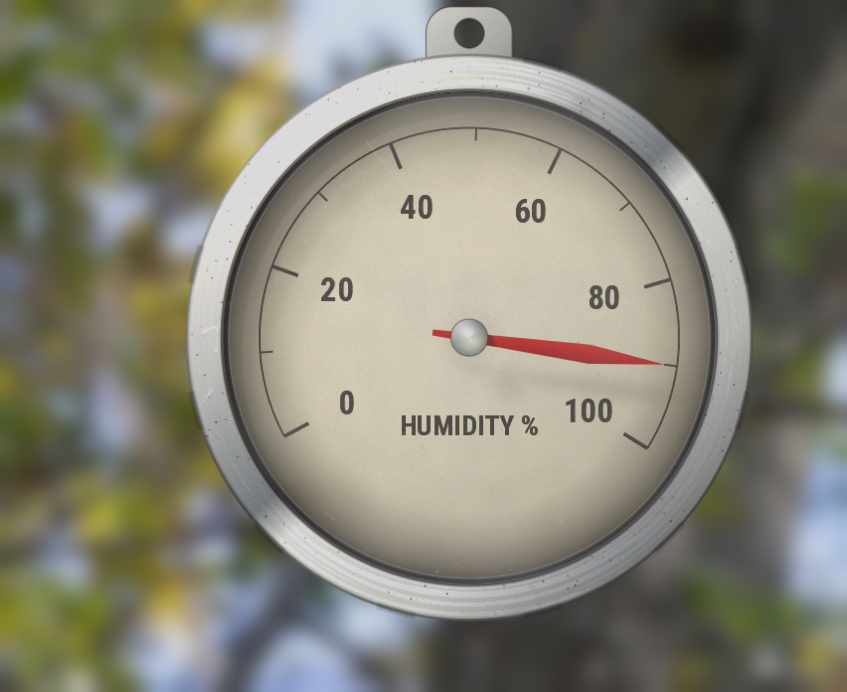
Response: 90 (%)
